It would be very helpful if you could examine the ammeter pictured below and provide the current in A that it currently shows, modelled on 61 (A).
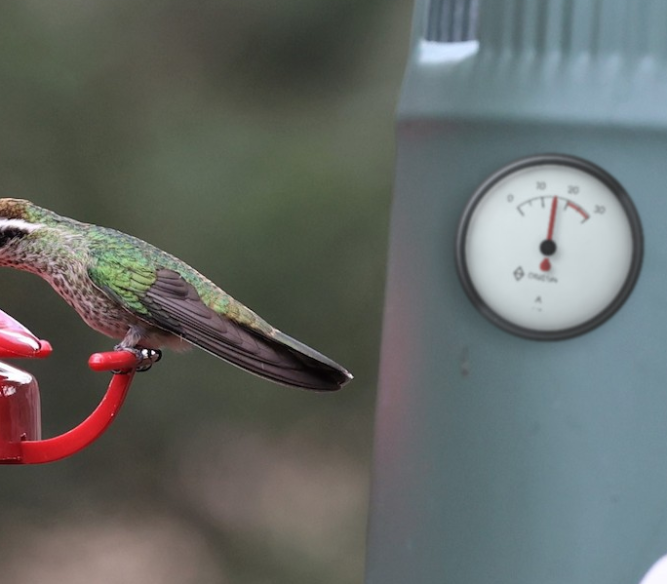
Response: 15 (A)
